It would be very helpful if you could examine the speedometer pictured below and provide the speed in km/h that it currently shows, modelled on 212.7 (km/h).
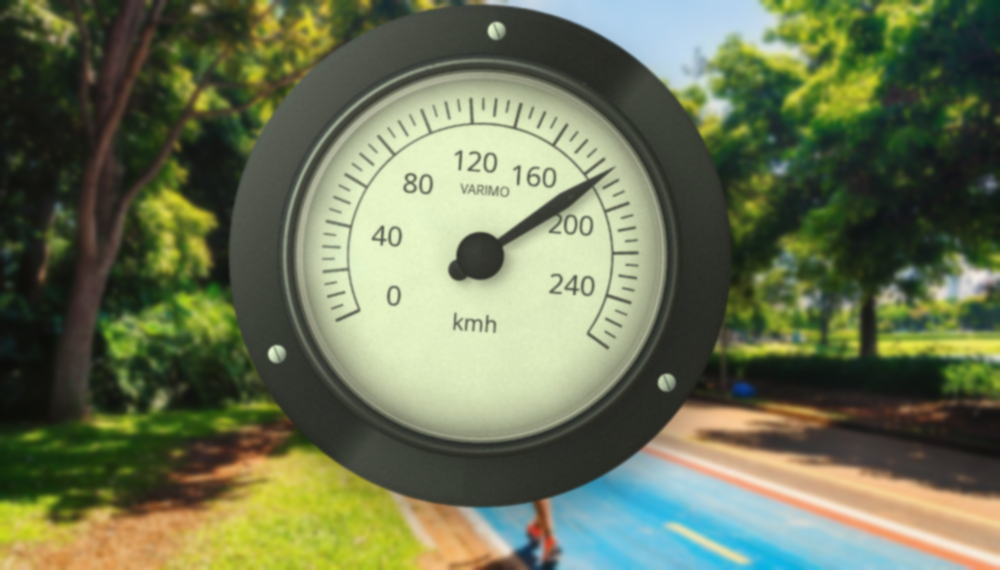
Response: 185 (km/h)
